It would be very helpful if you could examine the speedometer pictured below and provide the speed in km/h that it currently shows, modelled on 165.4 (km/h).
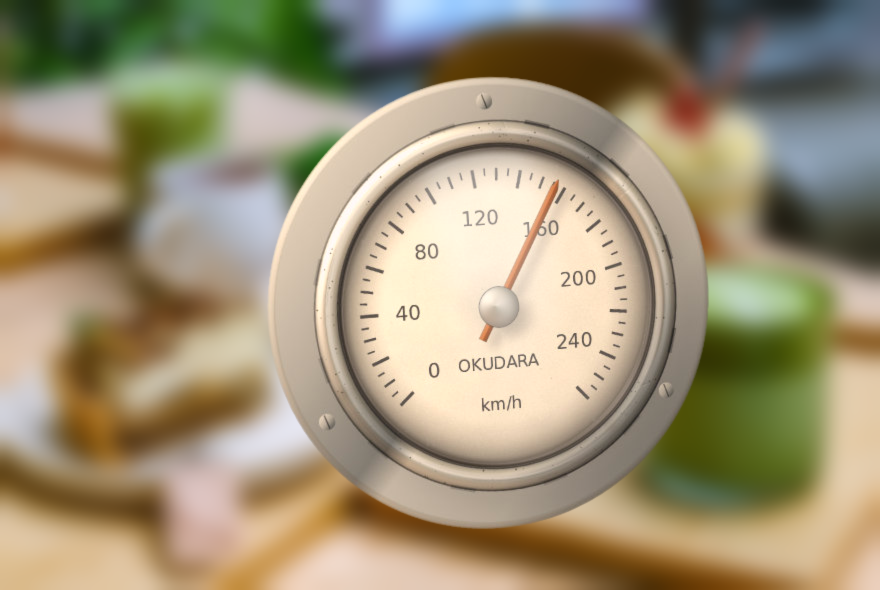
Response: 155 (km/h)
